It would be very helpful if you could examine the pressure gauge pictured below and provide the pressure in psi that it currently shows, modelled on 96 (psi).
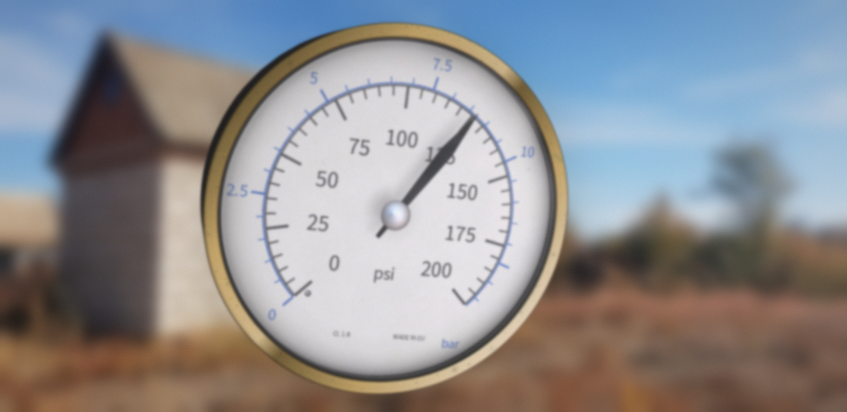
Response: 125 (psi)
